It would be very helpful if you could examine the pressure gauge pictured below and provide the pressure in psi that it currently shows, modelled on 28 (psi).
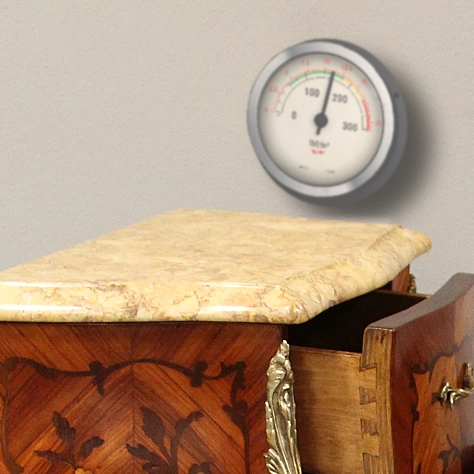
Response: 160 (psi)
